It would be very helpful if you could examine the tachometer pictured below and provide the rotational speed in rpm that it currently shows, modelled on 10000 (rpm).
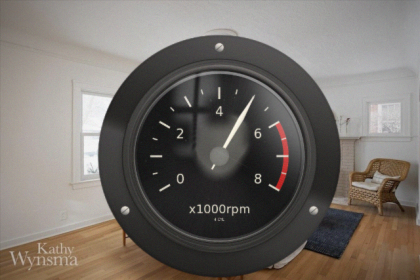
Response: 5000 (rpm)
